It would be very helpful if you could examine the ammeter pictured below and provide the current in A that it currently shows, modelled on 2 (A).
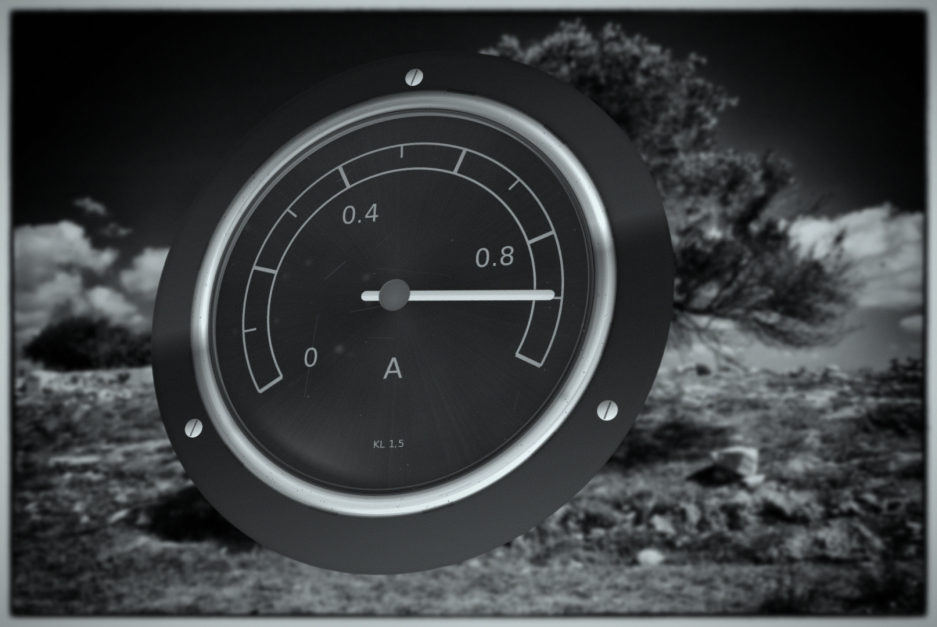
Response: 0.9 (A)
